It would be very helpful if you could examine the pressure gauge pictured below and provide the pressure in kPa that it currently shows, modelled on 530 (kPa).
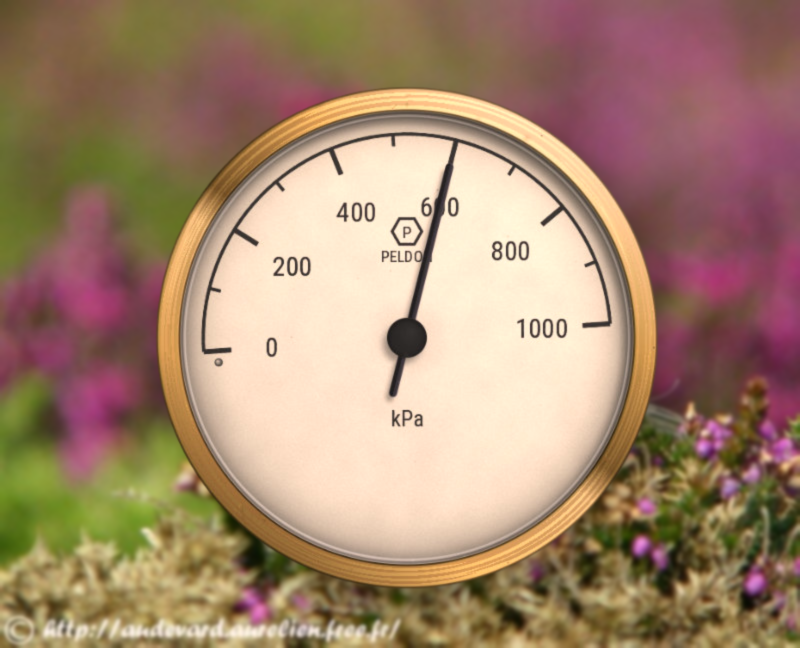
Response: 600 (kPa)
